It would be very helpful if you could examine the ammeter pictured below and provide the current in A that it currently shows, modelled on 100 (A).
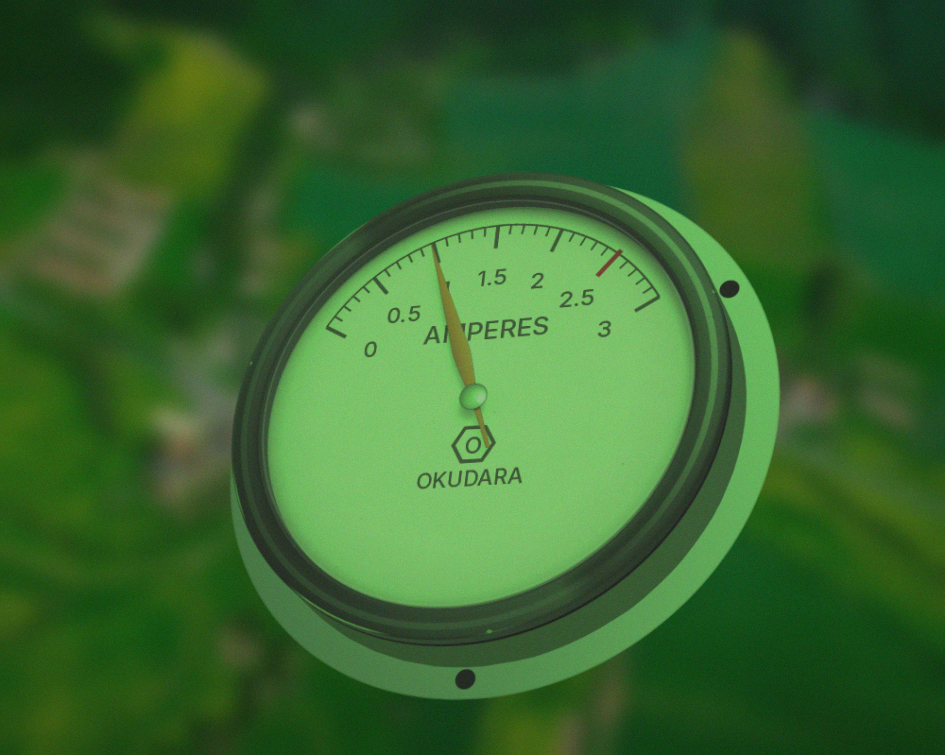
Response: 1 (A)
